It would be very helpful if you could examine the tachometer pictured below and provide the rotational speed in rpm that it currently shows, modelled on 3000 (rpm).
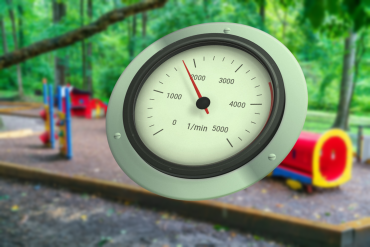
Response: 1800 (rpm)
